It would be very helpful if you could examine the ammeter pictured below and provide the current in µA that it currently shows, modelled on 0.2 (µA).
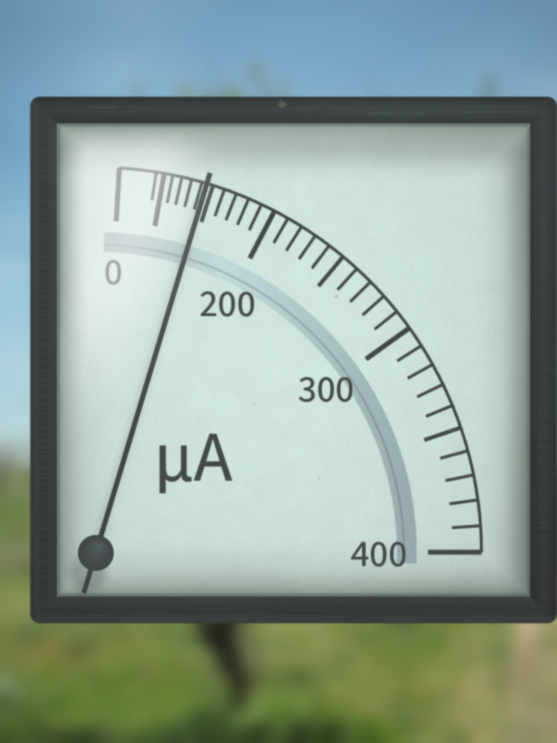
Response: 145 (µA)
